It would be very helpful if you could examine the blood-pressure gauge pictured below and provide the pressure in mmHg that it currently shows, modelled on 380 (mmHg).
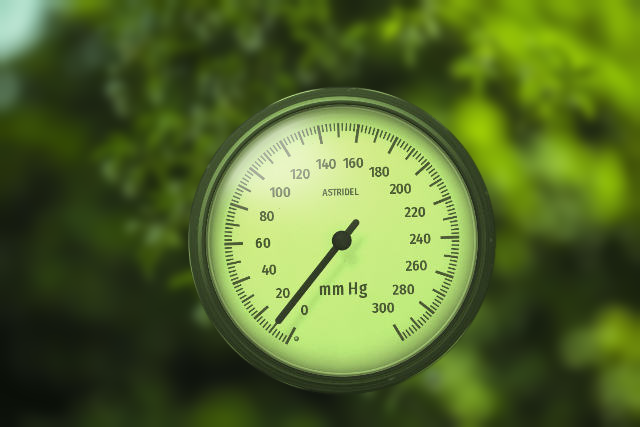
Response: 10 (mmHg)
